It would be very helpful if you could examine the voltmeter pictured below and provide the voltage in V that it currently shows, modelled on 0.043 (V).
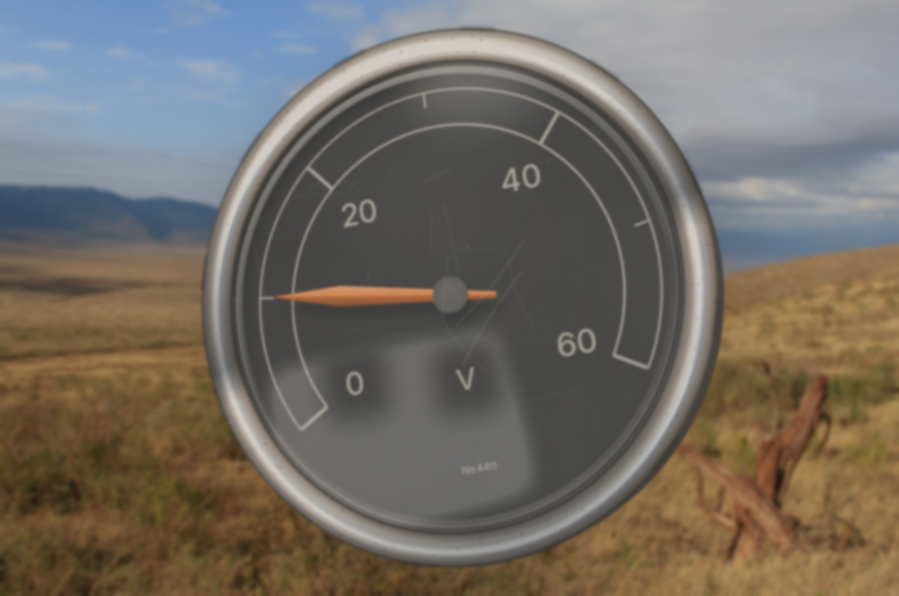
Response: 10 (V)
